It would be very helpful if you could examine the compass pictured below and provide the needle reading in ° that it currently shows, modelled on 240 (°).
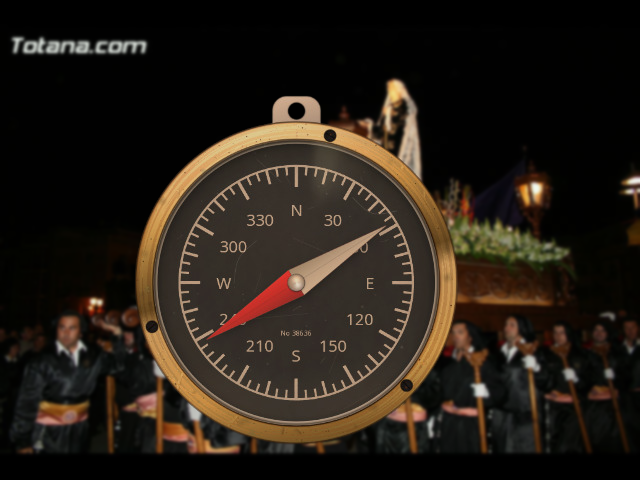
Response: 237.5 (°)
